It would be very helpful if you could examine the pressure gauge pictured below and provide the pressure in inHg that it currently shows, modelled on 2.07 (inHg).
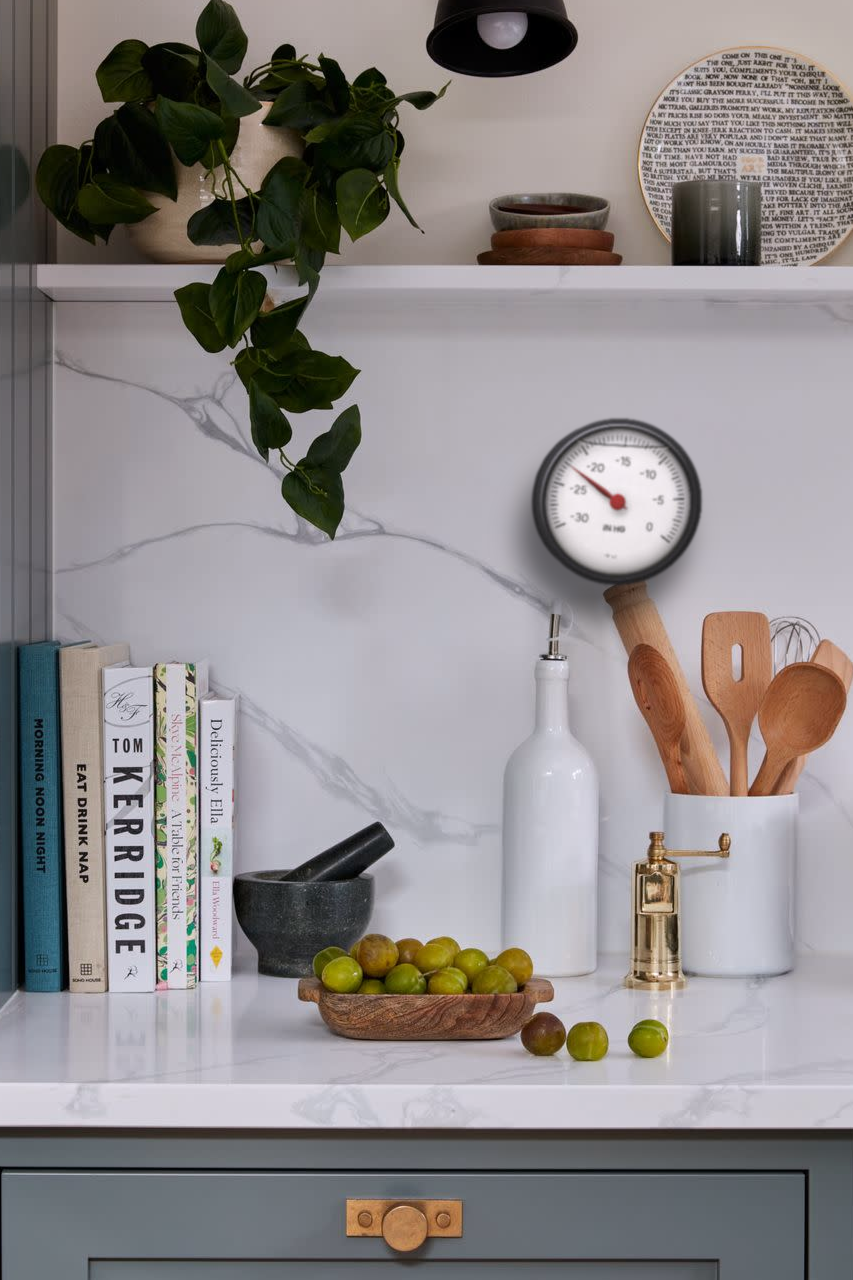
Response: -22.5 (inHg)
